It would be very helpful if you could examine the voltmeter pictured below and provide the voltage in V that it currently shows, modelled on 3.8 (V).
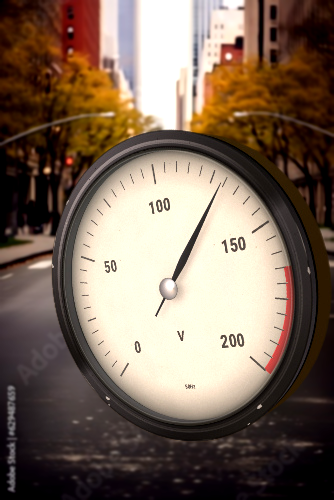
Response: 130 (V)
